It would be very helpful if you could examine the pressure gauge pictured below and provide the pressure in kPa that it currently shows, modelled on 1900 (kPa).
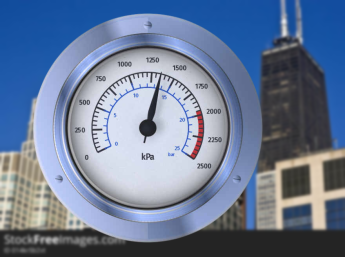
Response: 1350 (kPa)
